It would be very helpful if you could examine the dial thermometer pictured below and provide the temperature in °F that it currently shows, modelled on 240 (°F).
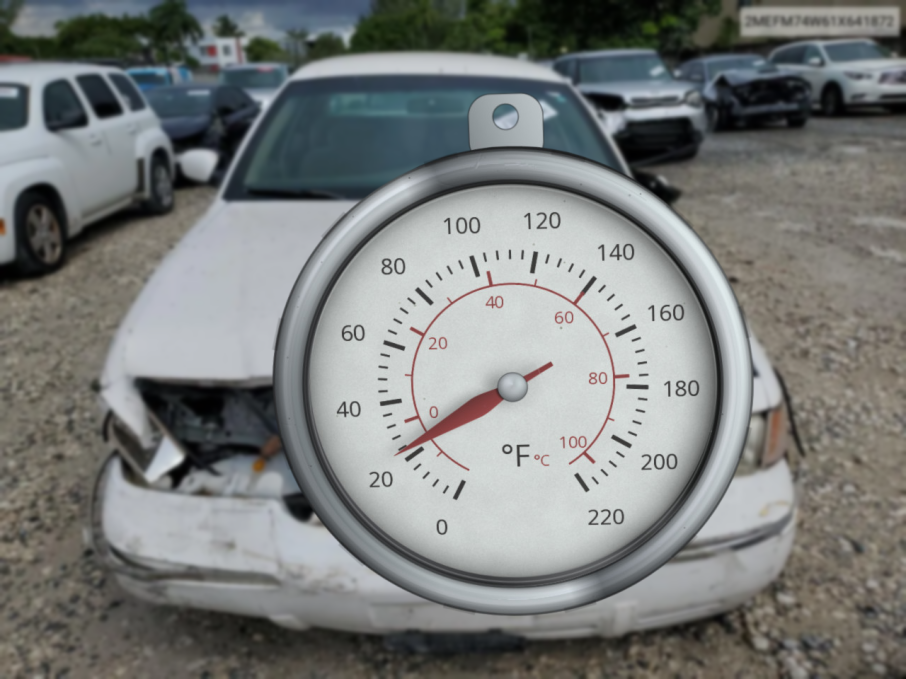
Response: 24 (°F)
